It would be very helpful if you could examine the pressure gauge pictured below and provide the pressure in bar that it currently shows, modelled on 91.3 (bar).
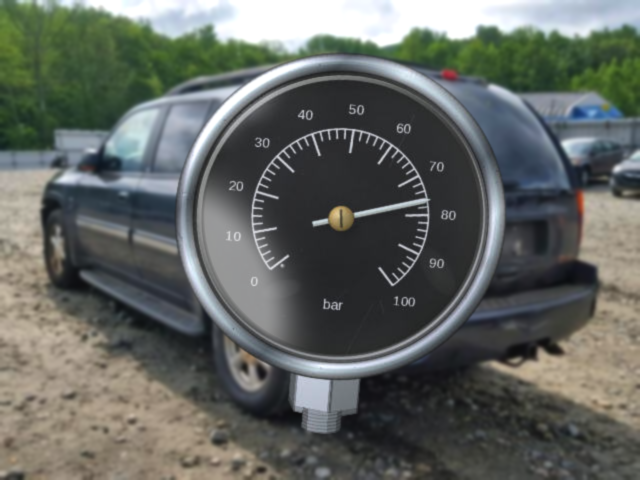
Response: 76 (bar)
